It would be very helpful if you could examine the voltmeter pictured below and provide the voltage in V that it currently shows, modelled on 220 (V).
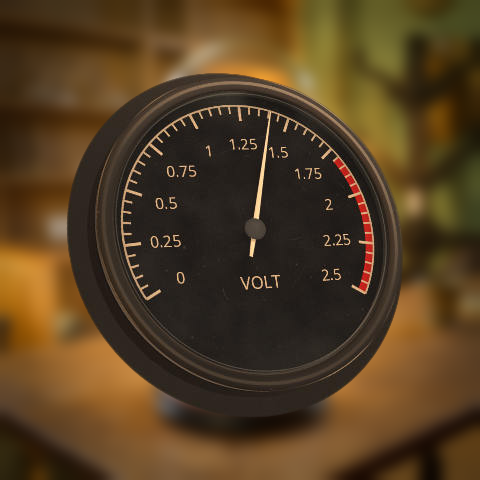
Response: 1.4 (V)
